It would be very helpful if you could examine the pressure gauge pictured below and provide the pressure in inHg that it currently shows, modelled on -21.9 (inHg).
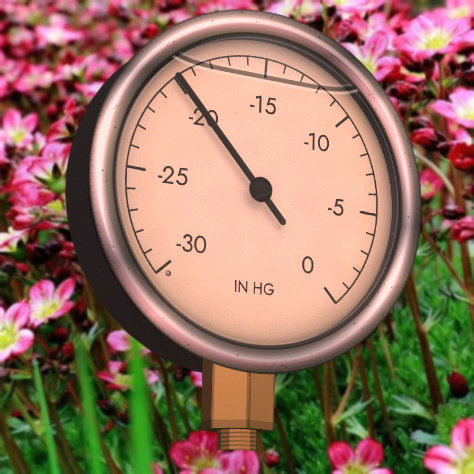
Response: -20 (inHg)
